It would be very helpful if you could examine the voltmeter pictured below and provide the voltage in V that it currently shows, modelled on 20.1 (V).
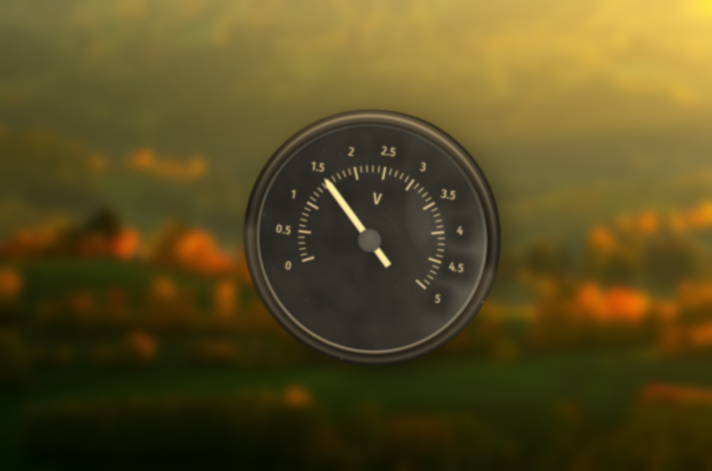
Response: 1.5 (V)
